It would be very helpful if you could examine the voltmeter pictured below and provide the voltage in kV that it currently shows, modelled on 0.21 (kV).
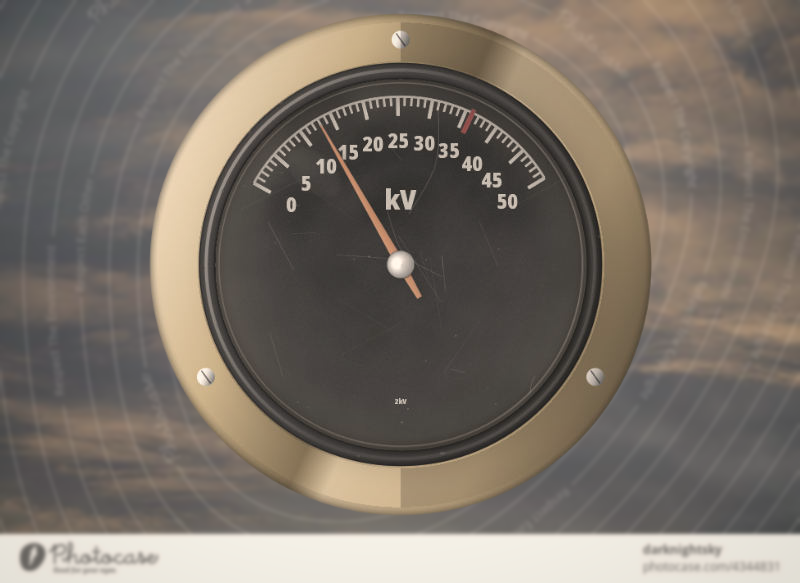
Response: 13 (kV)
